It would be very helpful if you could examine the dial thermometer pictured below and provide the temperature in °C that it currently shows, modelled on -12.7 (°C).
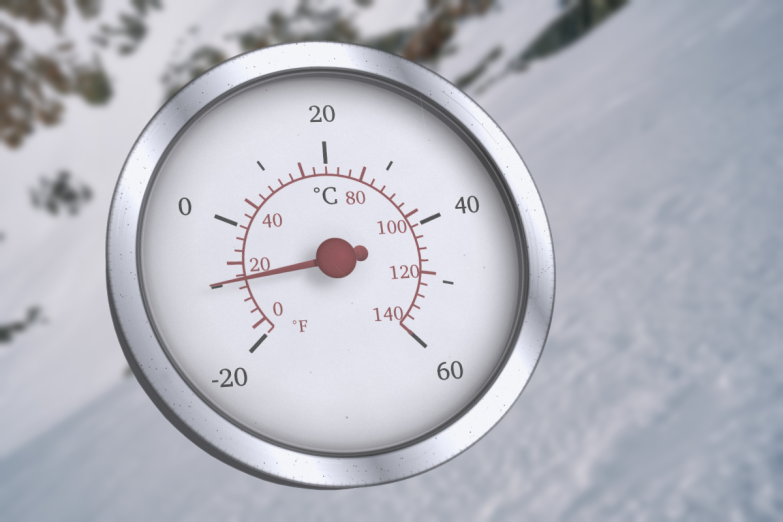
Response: -10 (°C)
